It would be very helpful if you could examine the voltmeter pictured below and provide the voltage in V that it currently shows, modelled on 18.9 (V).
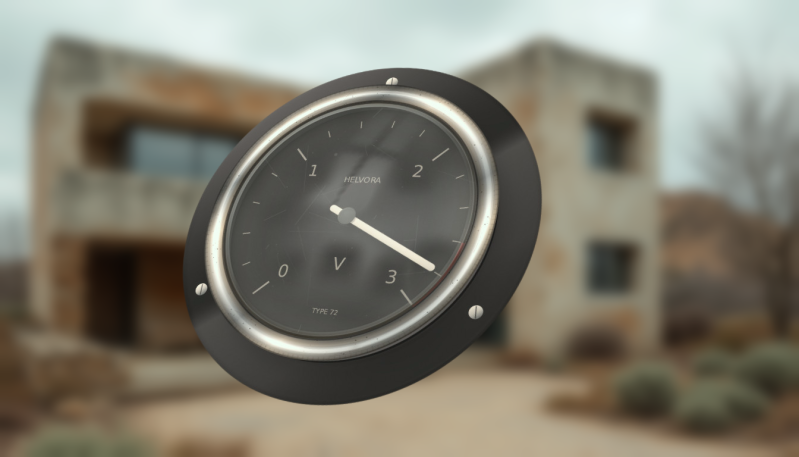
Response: 2.8 (V)
